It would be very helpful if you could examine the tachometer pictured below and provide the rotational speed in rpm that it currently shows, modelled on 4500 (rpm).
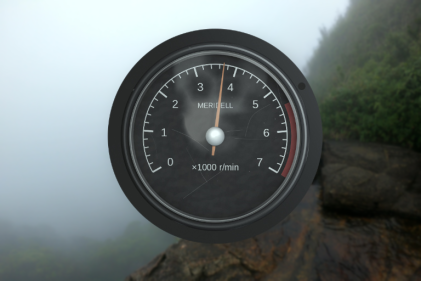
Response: 3700 (rpm)
